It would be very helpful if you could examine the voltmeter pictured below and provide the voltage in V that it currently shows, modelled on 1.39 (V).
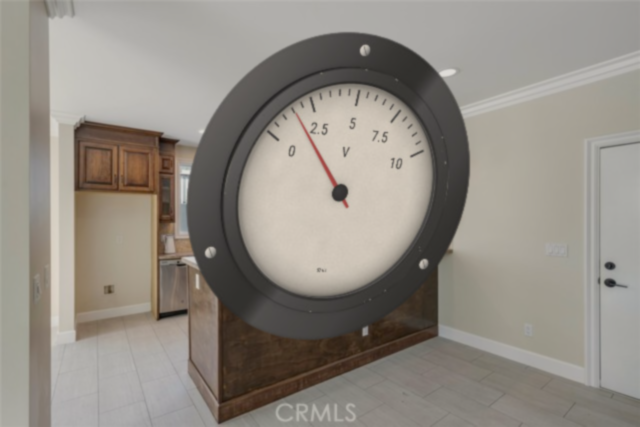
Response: 1.5 (V)
